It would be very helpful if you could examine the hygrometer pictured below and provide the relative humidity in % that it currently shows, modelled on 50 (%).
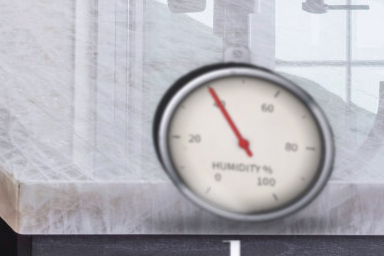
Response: 40 (%)
